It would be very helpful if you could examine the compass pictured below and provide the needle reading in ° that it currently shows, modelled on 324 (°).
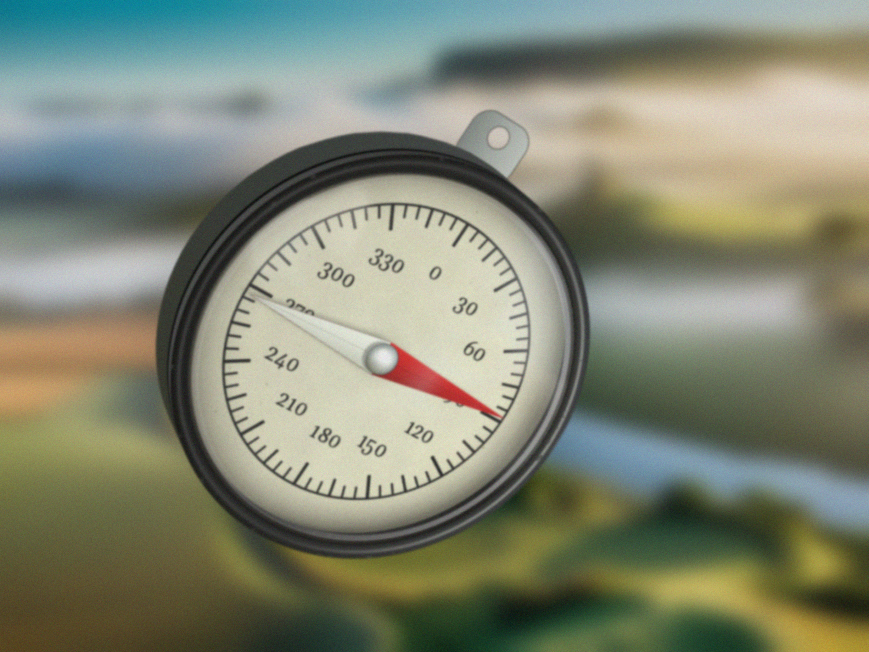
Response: 87.5 (°)
